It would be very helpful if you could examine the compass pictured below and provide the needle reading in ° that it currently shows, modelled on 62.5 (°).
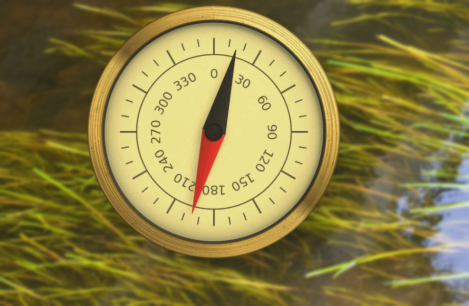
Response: 195 (°)
